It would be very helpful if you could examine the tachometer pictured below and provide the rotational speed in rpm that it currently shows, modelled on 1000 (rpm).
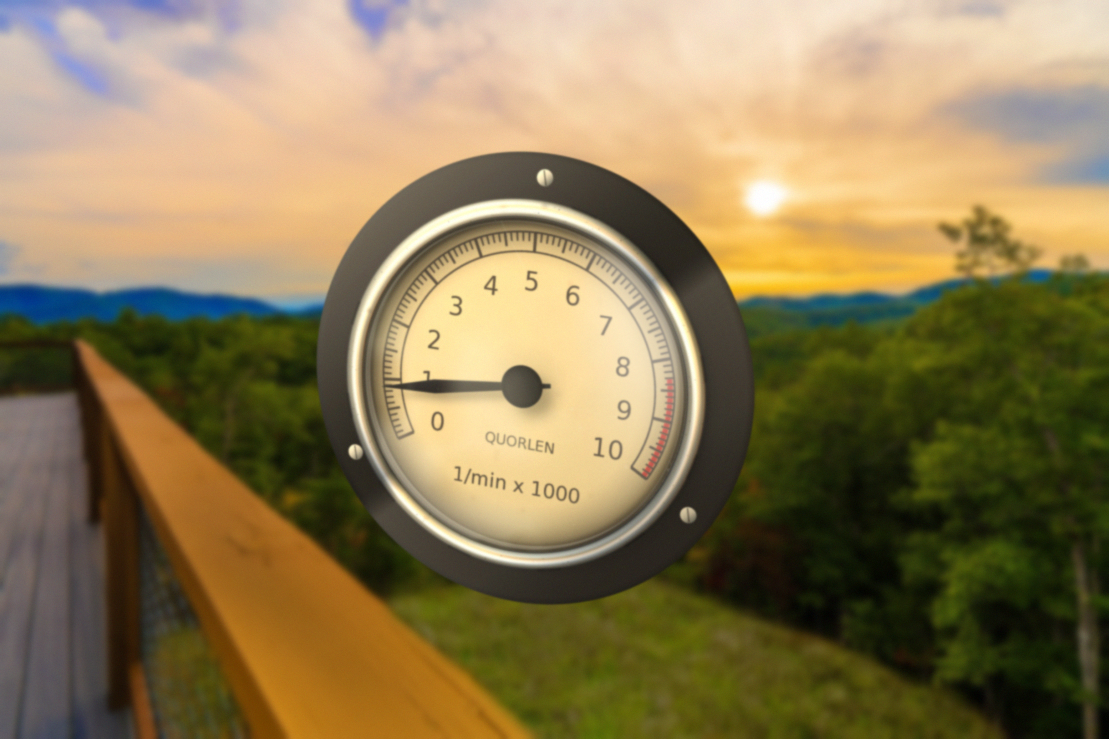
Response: 900 (rpm)
